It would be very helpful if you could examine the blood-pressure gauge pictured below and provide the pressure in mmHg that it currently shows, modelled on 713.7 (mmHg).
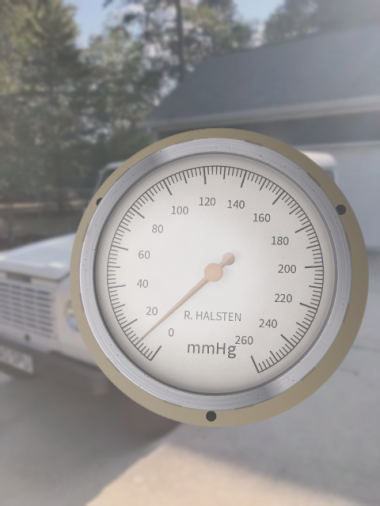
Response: 10 (mmHg)
